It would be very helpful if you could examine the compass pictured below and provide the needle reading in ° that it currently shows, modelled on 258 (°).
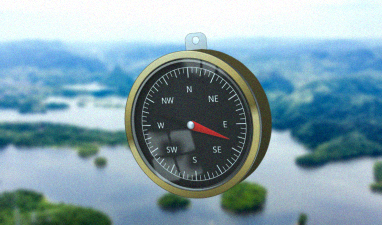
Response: 110 (°)
